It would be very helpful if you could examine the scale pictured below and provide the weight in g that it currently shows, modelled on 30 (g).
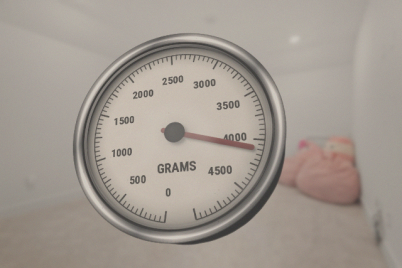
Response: 4100 (g)
